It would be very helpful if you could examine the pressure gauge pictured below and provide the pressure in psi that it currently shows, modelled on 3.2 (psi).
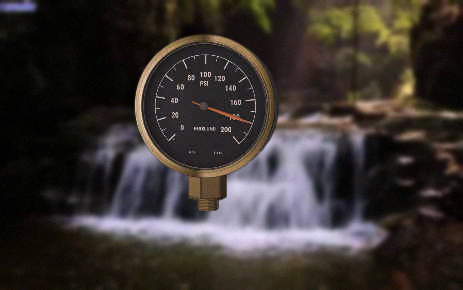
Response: 180 (psi)
